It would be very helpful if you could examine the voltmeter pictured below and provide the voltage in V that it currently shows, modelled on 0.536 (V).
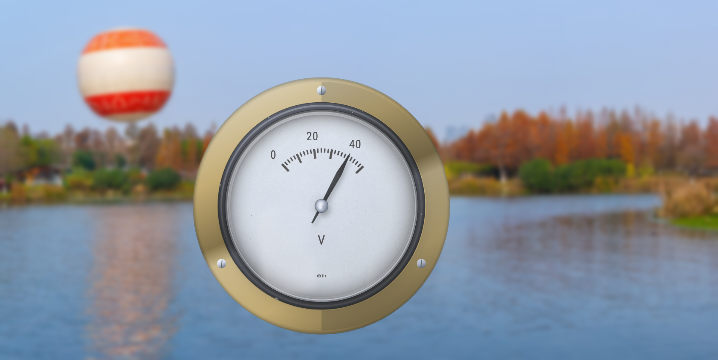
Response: 40 (V)
